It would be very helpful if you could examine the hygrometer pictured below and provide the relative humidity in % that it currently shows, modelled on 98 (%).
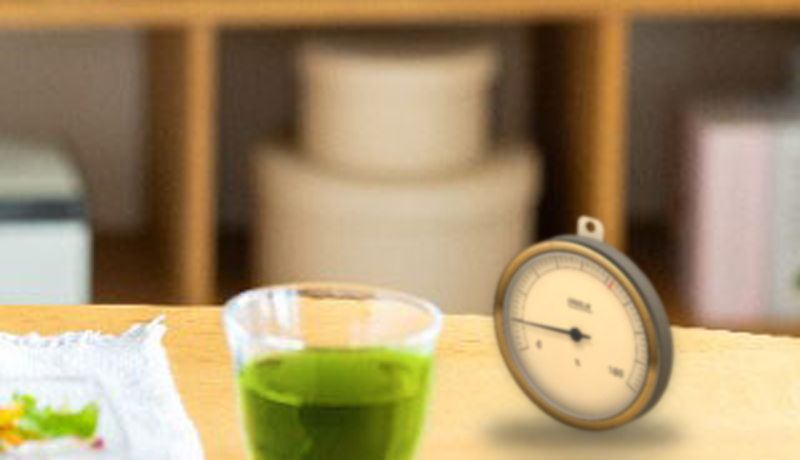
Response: 10 (%)
